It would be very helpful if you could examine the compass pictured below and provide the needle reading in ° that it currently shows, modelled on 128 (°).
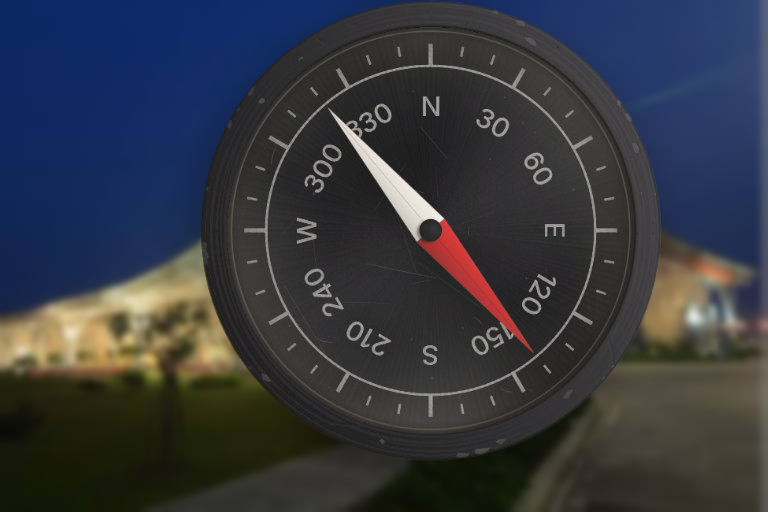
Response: 140 (°)
